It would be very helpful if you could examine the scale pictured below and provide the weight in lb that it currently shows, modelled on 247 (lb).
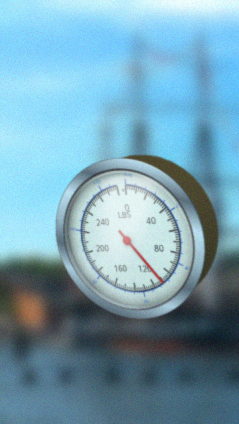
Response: 110 (lb)
